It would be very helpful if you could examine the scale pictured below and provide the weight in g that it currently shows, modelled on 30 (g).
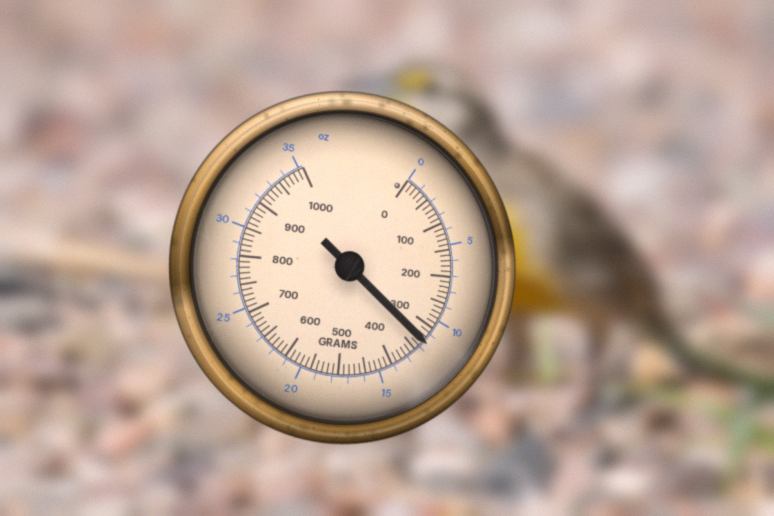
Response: 330 (g)
